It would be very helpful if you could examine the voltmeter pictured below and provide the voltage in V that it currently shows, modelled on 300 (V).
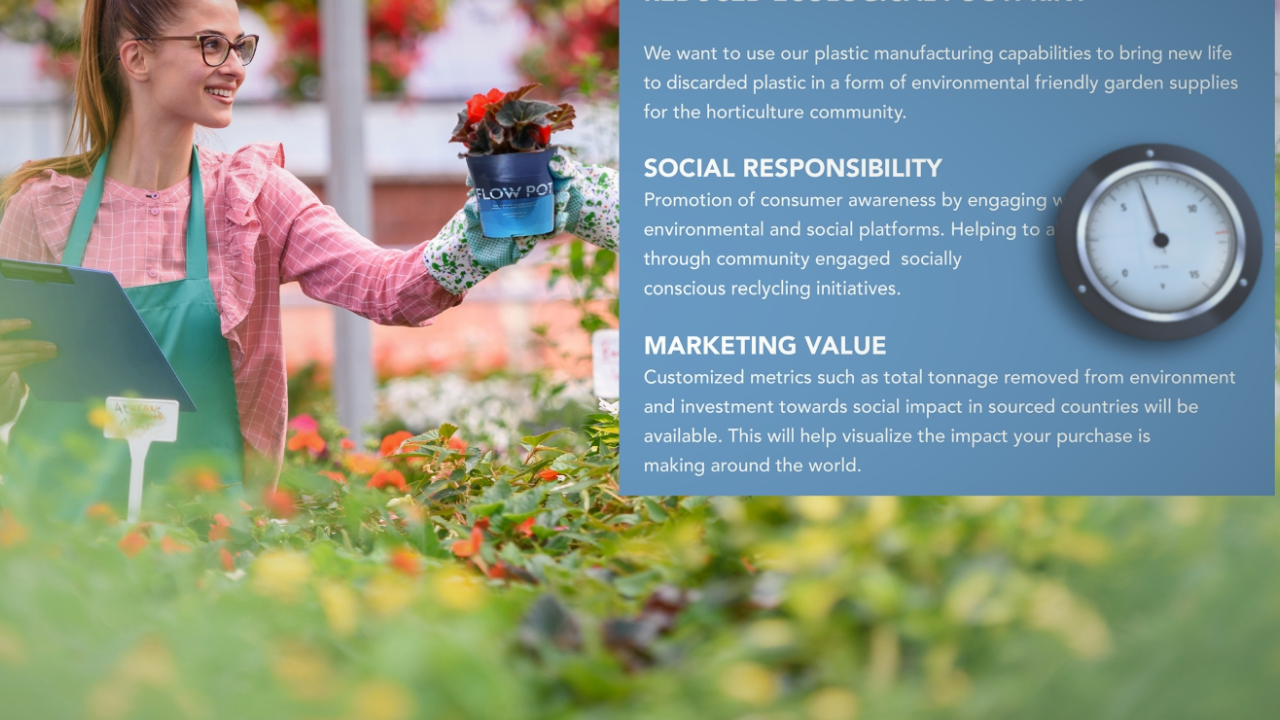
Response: 6.5 (V)
